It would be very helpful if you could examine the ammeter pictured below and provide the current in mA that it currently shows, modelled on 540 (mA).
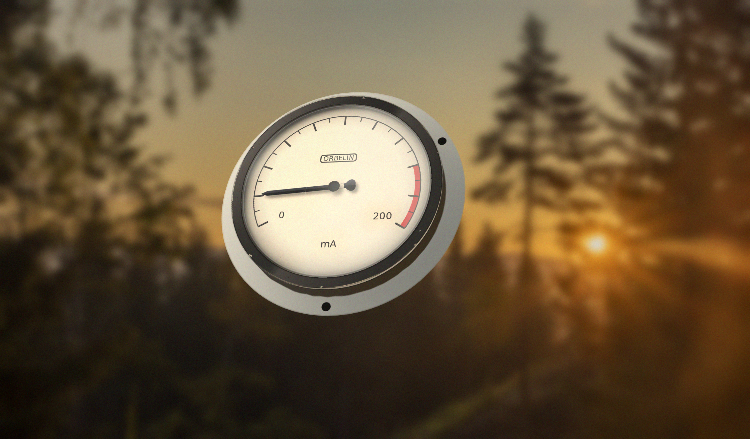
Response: 20 (mA)
